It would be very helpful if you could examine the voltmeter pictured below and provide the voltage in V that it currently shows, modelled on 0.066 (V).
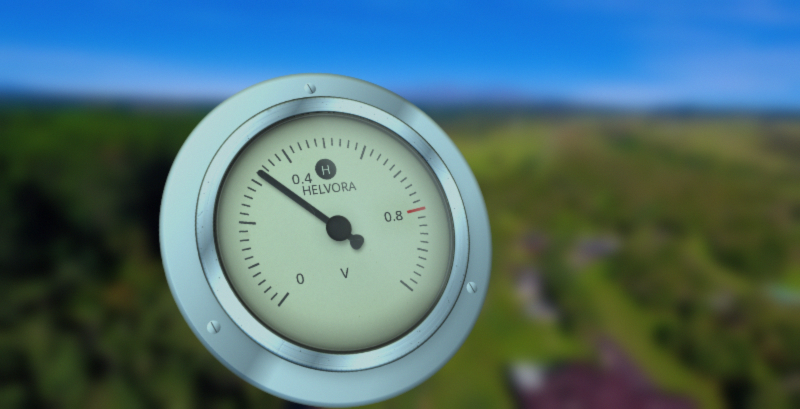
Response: 0.32 (V)
